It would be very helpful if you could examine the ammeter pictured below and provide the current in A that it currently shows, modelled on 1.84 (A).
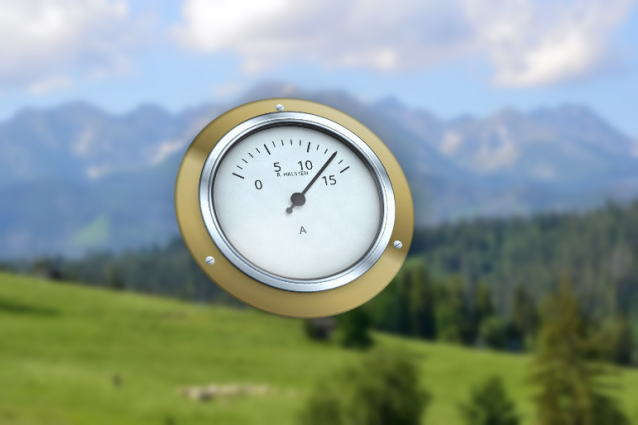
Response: 13 (A)
